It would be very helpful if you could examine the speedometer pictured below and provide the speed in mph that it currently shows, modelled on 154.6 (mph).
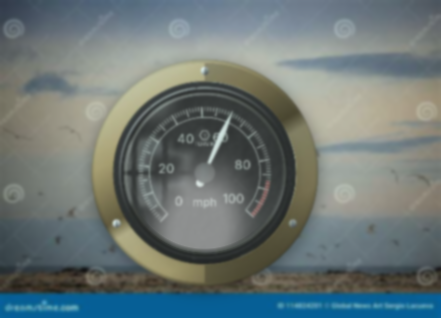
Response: 60 (mph)
